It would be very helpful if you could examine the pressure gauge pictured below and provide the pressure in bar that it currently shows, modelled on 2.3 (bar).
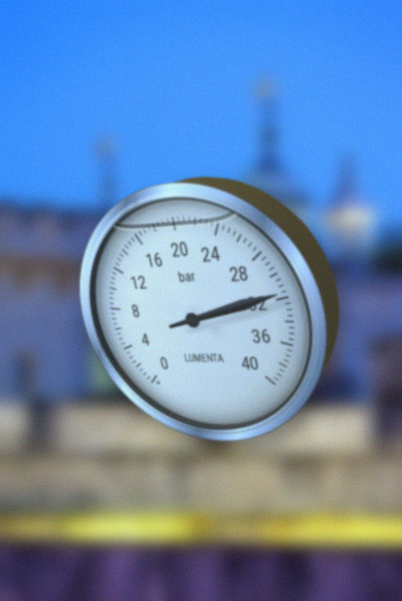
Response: 31.5 (bar)
